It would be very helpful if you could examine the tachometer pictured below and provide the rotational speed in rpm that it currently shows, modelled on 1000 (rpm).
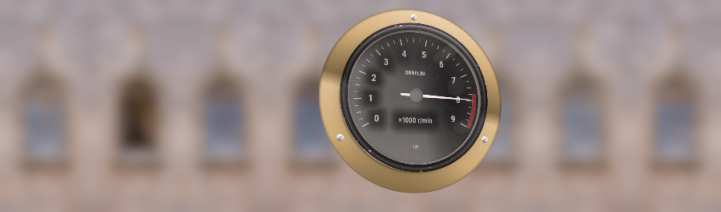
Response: 8000 (rpm)
